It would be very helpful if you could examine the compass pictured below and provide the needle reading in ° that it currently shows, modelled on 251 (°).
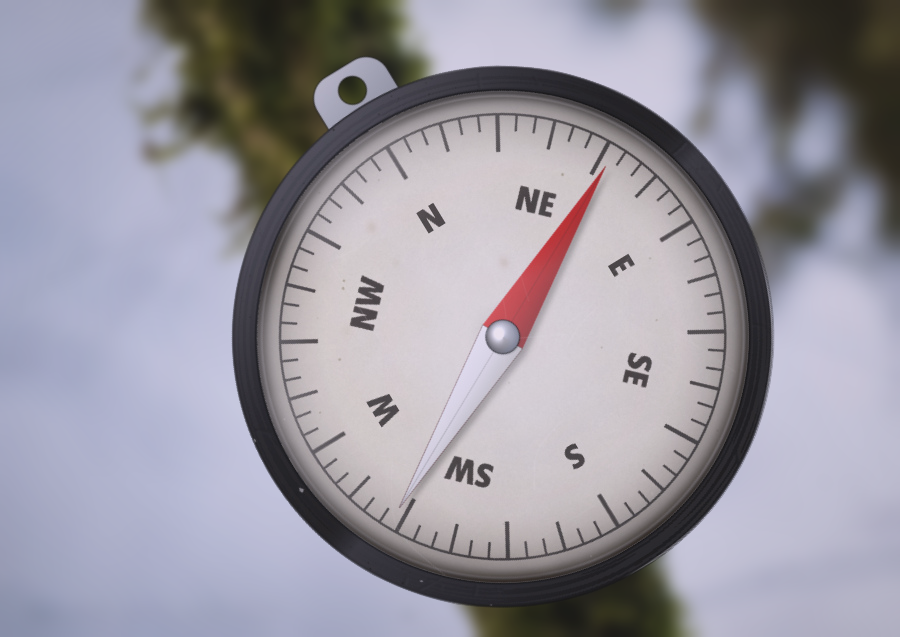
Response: 62.5 (°)
